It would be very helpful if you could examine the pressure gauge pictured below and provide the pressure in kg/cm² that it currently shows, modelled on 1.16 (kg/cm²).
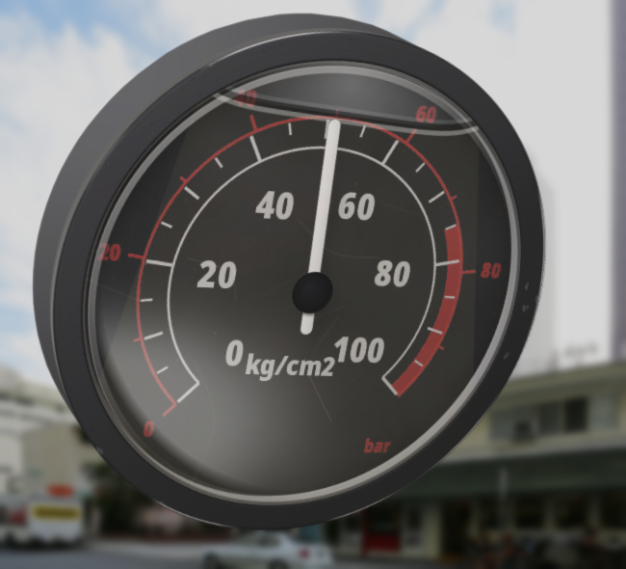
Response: 50 (kg/cm²)
